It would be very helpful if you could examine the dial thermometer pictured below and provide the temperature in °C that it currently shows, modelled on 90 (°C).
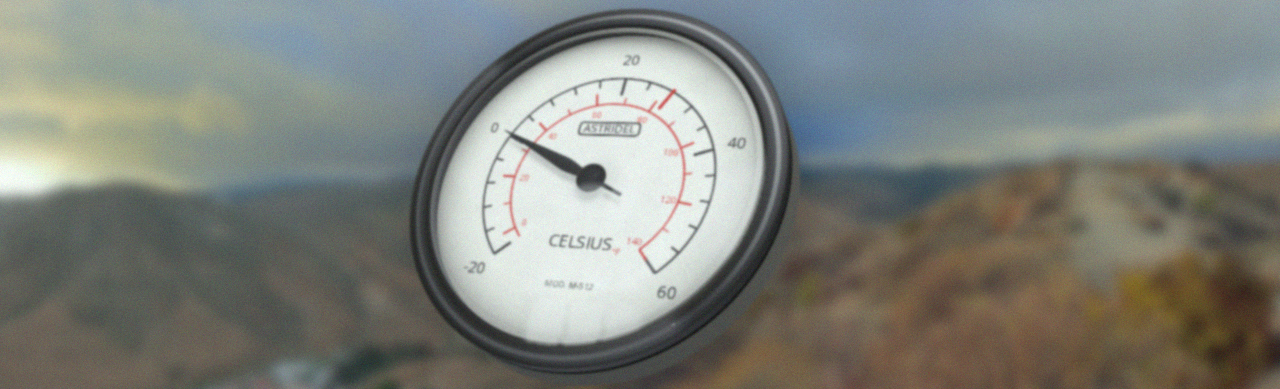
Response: 0 (°C)
